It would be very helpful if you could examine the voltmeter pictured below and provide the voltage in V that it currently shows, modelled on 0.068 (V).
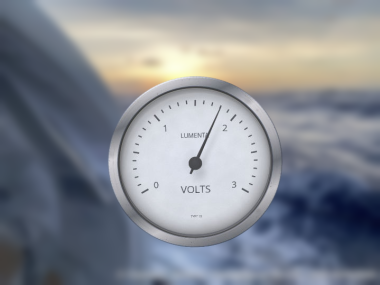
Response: 1.8 (V)
